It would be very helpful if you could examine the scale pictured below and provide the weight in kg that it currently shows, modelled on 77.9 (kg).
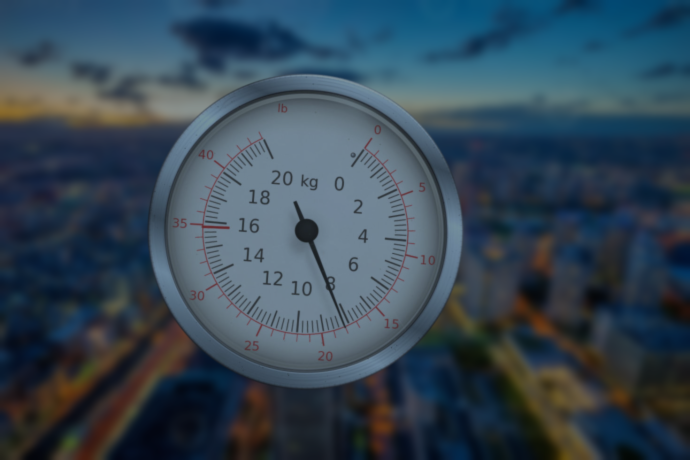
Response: 8.2 (kg)
